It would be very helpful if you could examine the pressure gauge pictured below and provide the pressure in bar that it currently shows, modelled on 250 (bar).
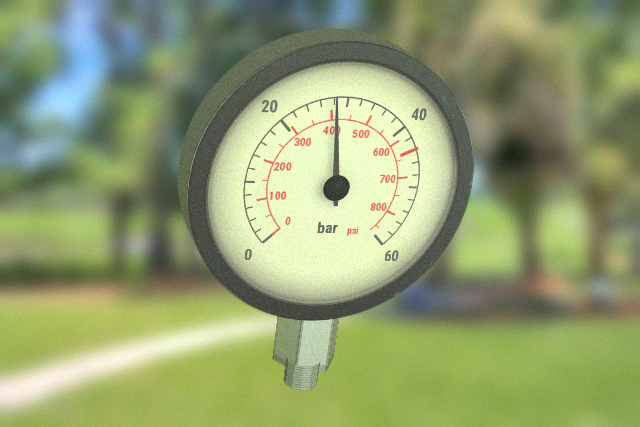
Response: 28 (bar)
